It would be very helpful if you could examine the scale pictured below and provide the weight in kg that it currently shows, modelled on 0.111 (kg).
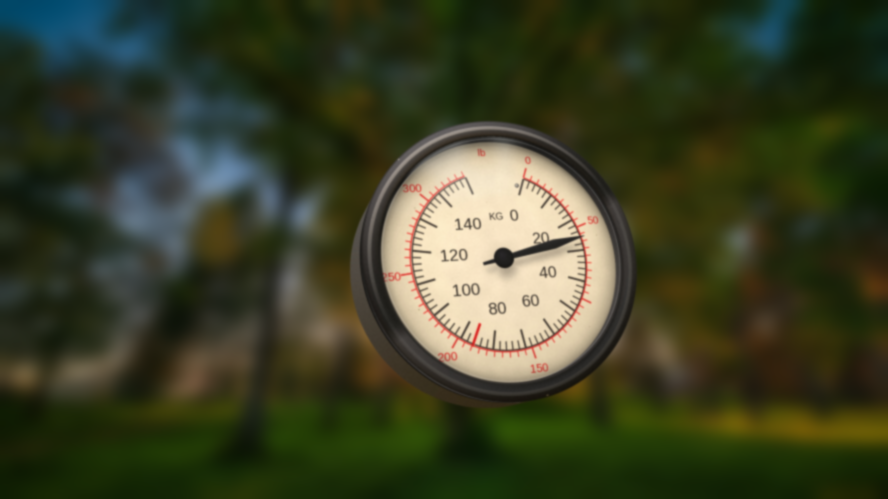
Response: 26 (kg)
